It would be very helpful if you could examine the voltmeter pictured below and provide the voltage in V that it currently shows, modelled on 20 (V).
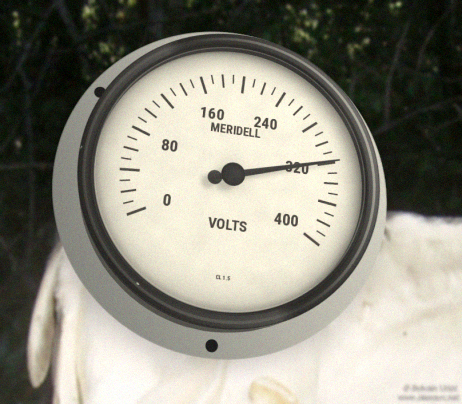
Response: 320 (V)
